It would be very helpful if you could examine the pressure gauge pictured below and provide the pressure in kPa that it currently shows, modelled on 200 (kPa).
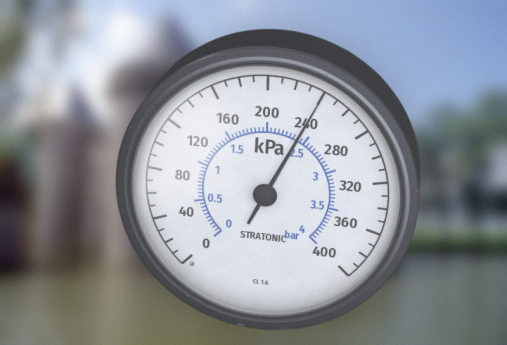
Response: 240 (kPa)
